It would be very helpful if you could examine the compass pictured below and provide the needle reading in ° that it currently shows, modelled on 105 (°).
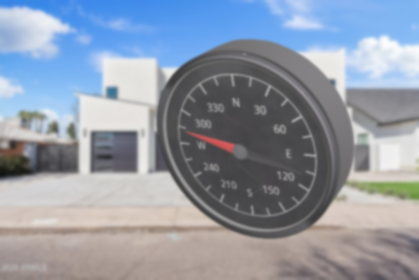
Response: 285 (°)
